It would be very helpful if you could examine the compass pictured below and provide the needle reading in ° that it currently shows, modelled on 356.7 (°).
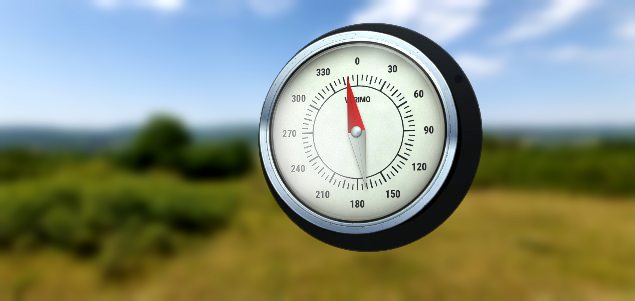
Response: 350 (°)
